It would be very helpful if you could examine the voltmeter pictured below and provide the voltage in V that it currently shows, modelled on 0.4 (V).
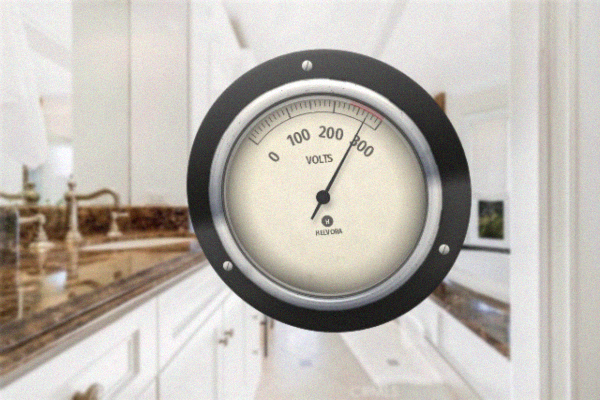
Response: 270 (V)
